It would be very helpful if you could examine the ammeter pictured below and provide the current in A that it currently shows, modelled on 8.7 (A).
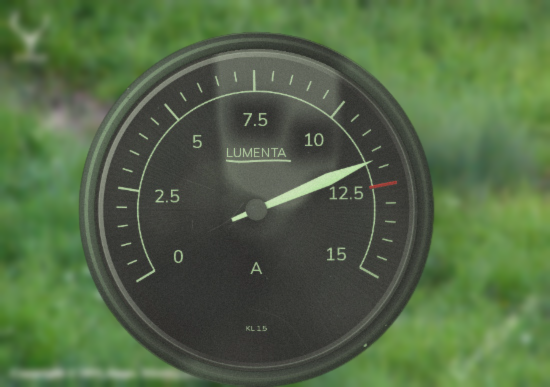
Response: 11.75 (A)
